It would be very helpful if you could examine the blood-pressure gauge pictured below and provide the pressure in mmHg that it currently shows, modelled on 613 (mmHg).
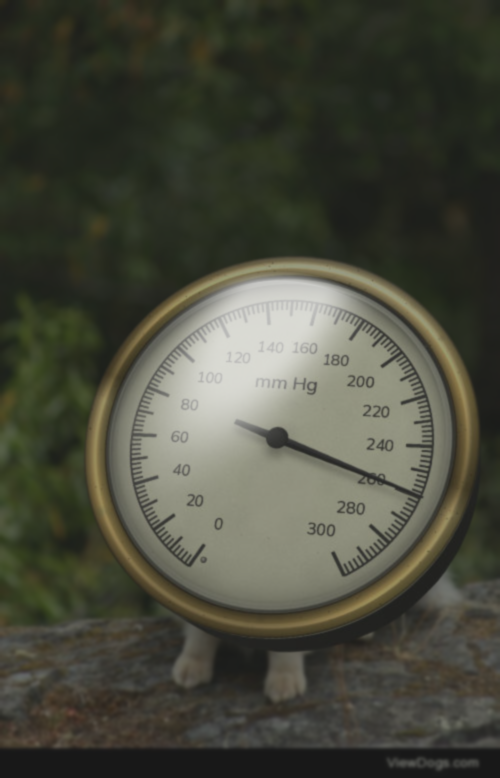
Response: 260 (mmHg)
